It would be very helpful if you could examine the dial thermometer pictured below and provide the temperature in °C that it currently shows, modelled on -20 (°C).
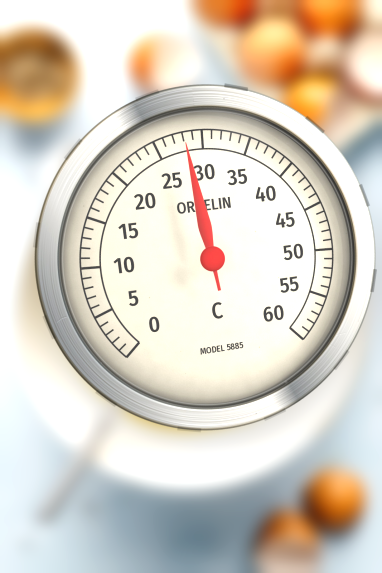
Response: 28 (°C)
